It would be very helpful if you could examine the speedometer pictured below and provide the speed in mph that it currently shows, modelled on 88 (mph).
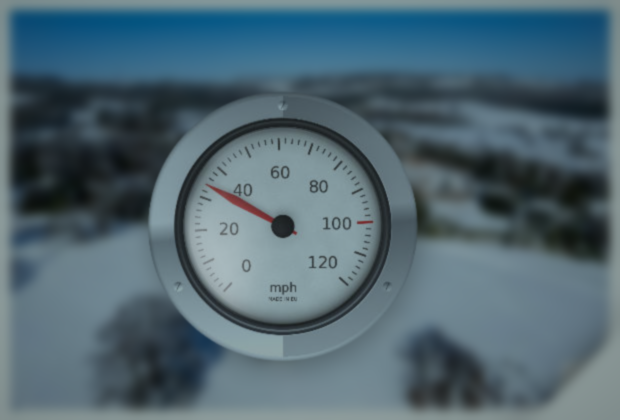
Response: 34 (mph)
